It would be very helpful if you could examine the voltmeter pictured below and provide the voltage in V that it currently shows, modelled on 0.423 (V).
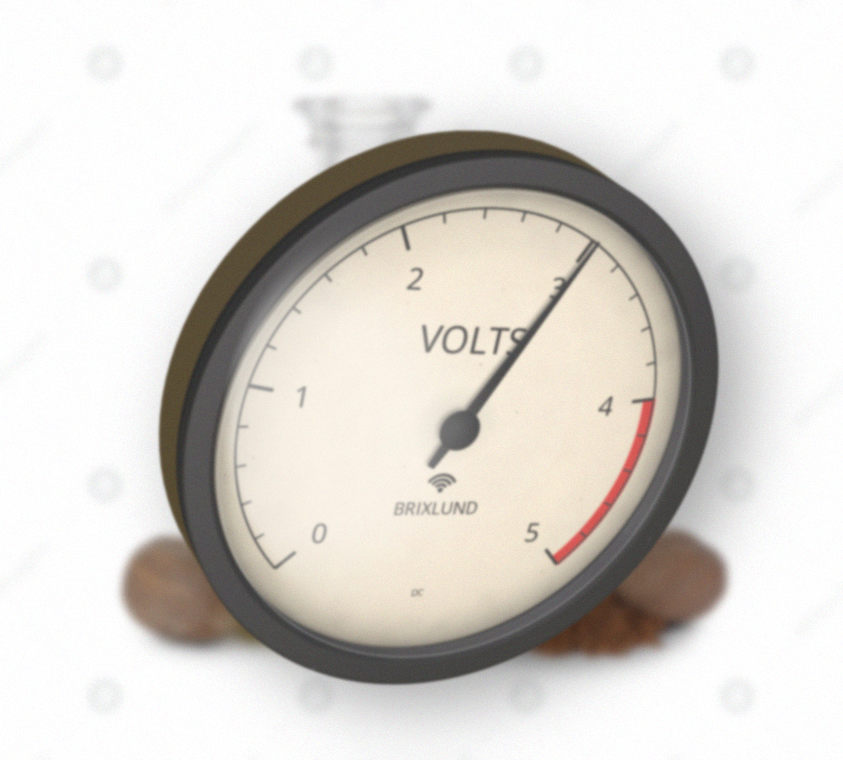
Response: 3 (V)
